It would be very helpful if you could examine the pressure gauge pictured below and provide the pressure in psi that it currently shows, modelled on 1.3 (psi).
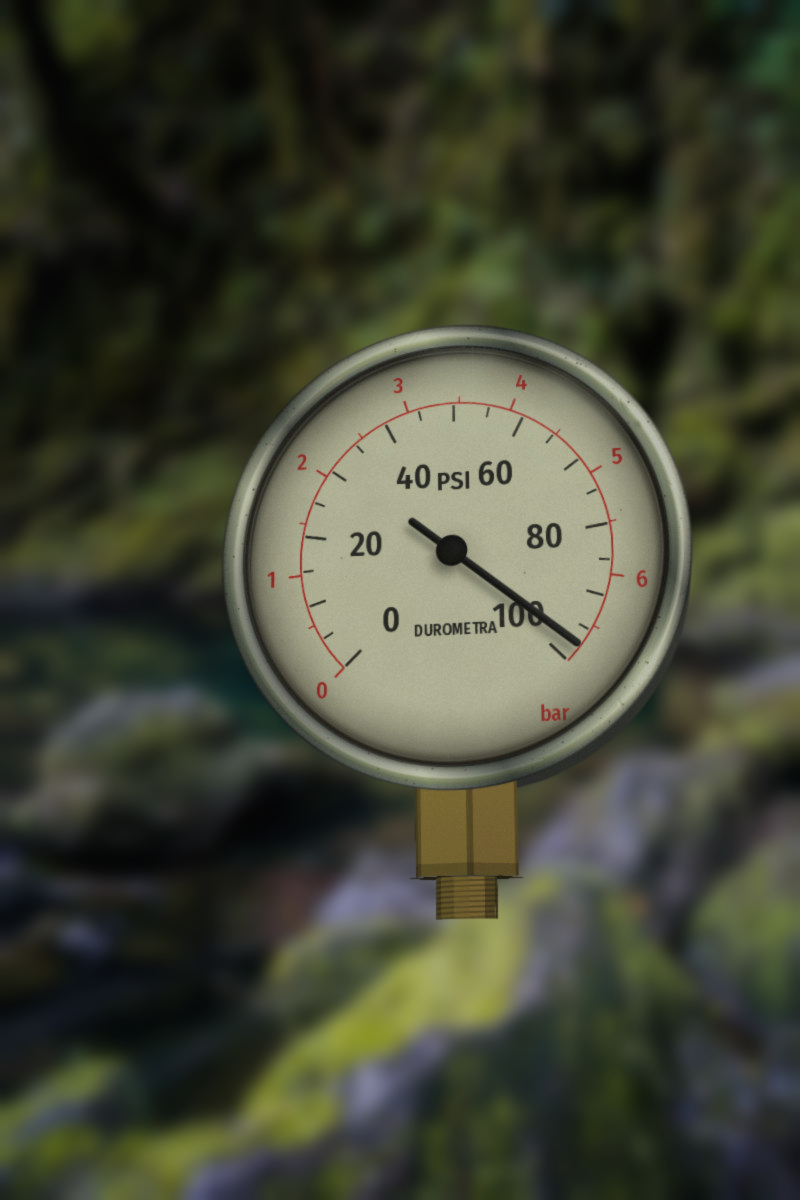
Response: 97.5 (psi)
